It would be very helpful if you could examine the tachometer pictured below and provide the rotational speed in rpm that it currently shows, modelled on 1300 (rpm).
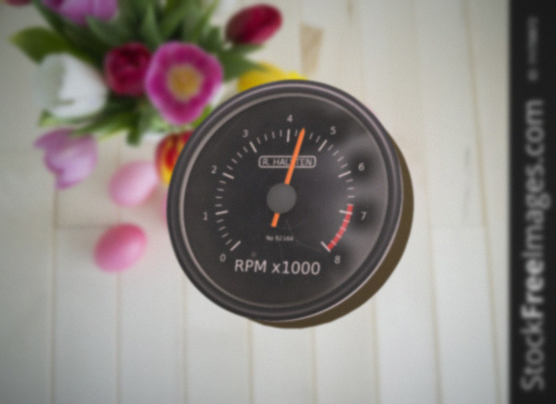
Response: 4400 (rpm)
